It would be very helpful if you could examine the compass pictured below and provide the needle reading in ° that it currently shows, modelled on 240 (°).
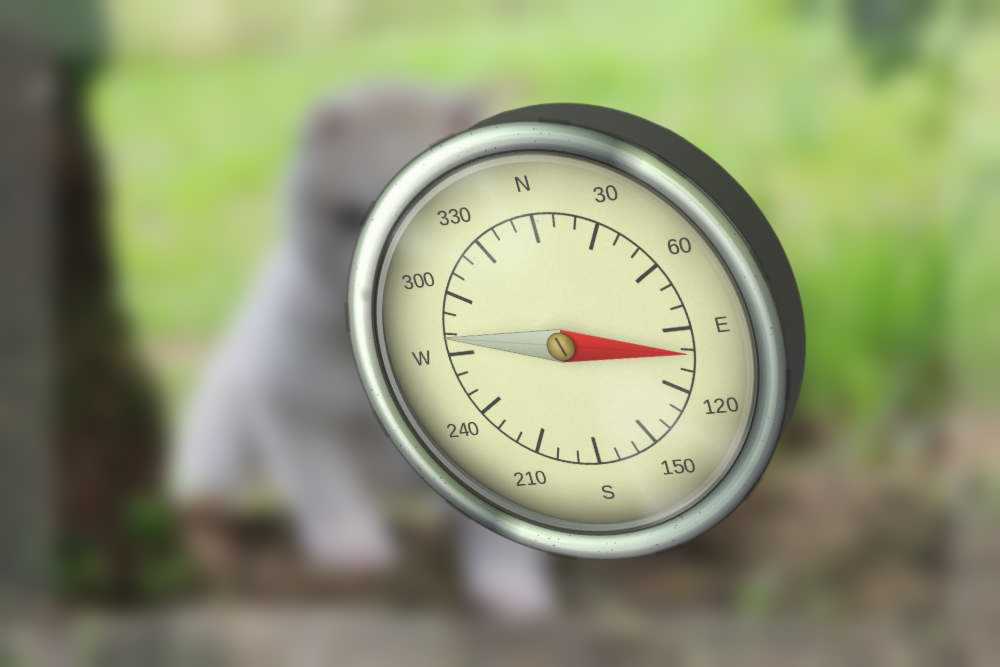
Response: 100 (°)
